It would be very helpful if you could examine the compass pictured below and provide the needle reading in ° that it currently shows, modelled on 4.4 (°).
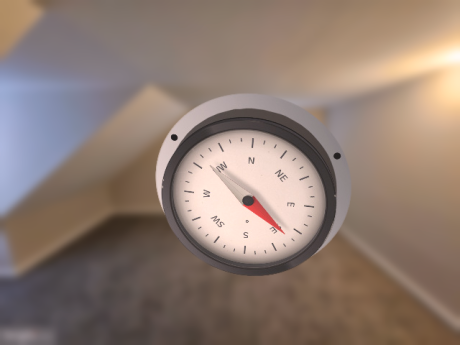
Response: 130 (°)
